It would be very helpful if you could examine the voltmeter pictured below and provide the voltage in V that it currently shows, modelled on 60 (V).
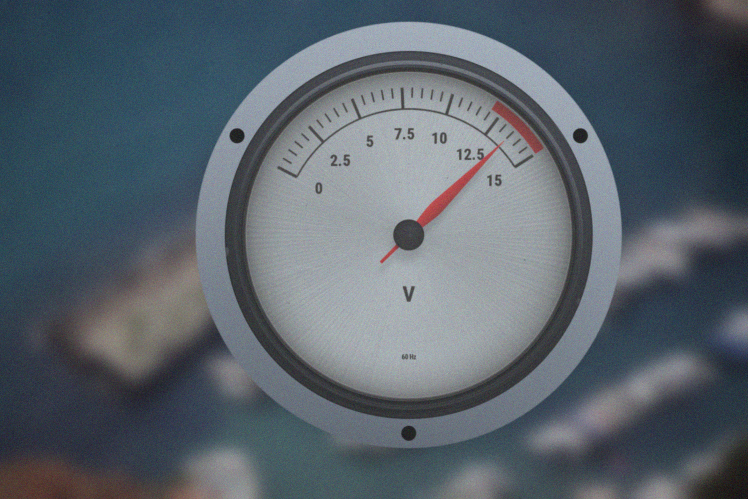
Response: 13.5 (V)
